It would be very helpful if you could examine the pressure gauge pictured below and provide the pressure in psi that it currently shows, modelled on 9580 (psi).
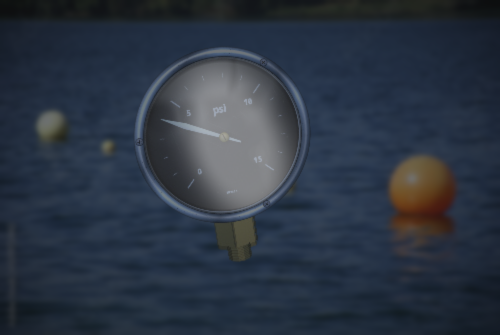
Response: 4 (psi)
